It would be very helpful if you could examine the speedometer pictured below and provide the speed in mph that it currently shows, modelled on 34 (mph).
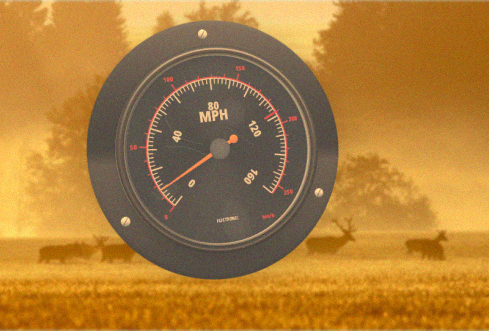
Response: 10 (mph)
